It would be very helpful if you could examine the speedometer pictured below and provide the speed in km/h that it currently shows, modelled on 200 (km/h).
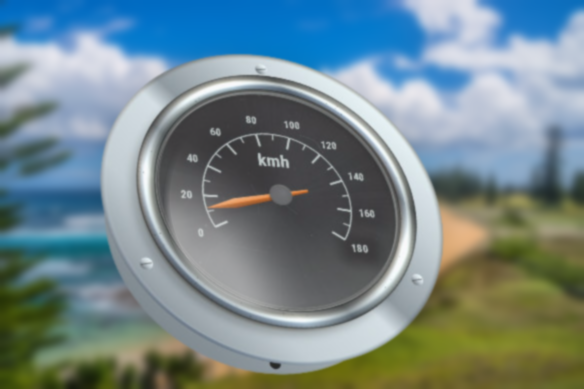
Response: 10 (km/h)
